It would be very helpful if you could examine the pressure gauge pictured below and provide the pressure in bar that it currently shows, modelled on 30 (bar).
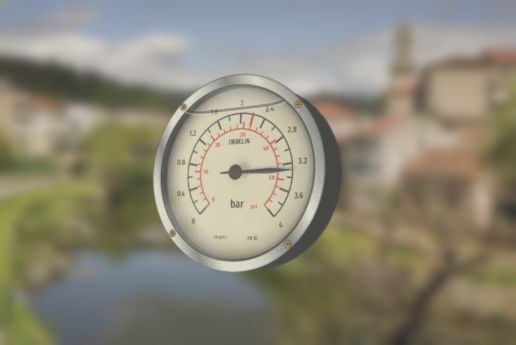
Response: 3.3 (bar)
